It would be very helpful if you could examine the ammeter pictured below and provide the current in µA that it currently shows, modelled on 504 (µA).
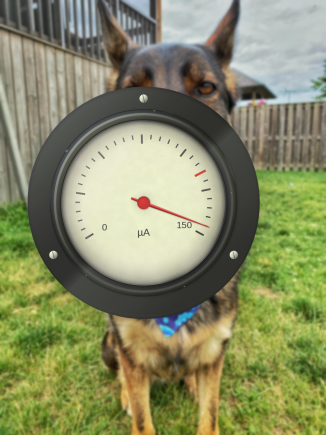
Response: 145 (µA)
